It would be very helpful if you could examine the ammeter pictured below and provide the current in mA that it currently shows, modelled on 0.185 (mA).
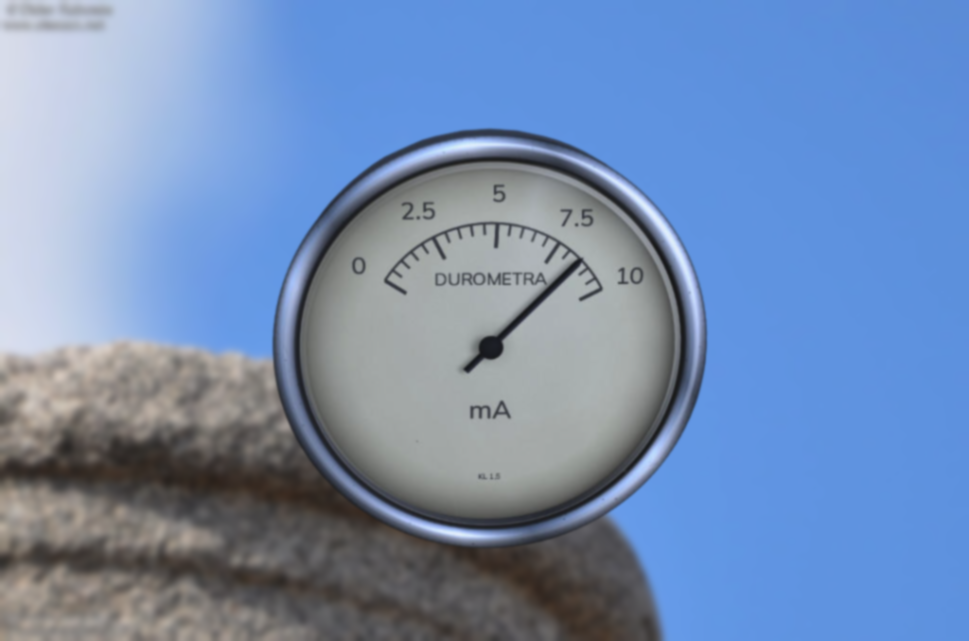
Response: 8.5 (mA)
